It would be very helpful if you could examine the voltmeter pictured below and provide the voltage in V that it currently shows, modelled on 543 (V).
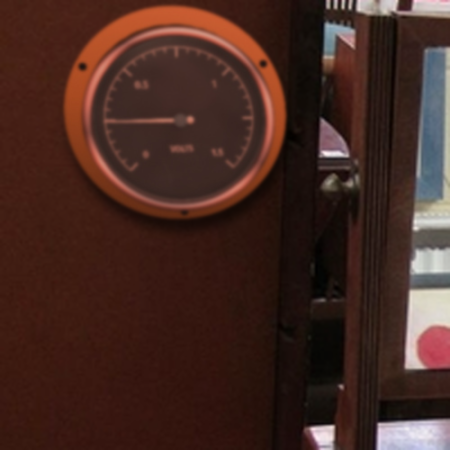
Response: 0.25 (V)
